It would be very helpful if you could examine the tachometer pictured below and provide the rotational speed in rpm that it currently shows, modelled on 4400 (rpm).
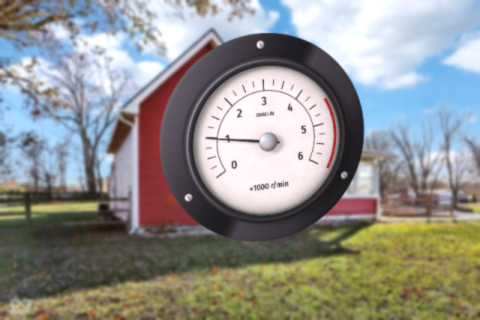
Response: 1000 (rpm)
